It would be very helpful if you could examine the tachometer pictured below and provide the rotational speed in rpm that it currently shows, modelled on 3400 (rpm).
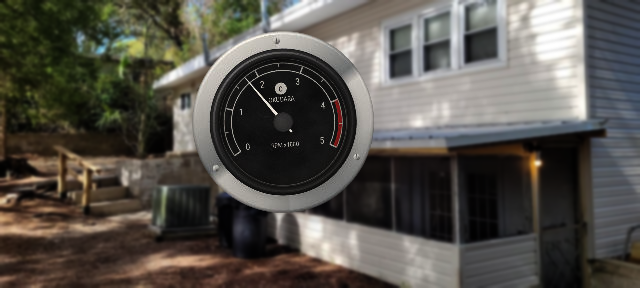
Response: 1750 (rpm)
